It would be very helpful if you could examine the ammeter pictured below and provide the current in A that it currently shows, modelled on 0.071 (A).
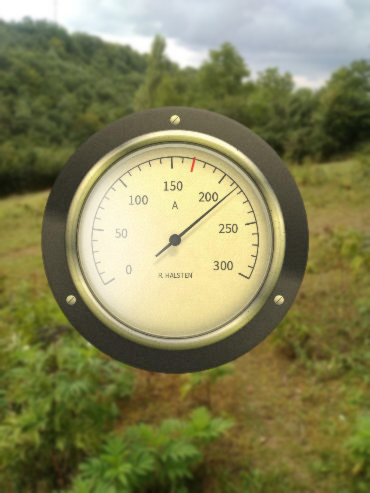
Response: 215 (A)
